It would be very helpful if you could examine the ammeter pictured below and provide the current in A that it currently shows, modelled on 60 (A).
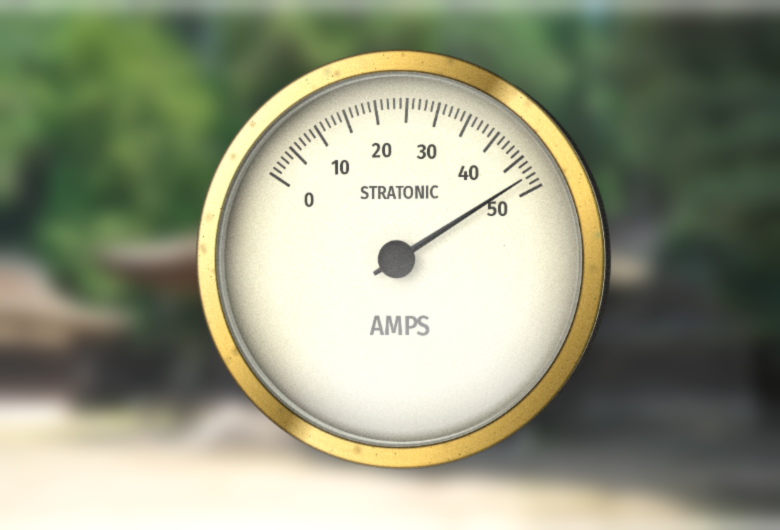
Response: 48 (A)
